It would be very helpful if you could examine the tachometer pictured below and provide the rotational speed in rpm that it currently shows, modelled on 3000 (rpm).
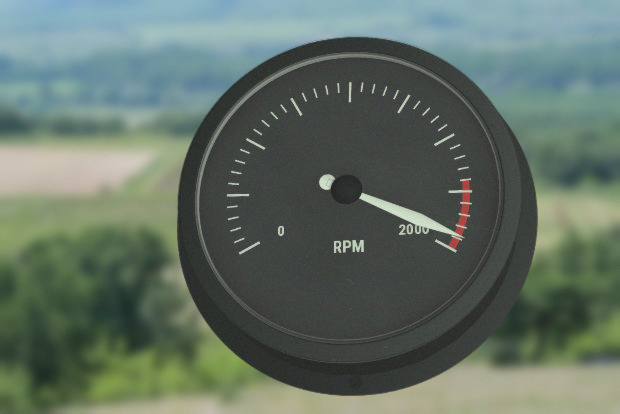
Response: 1950 (rpm)
